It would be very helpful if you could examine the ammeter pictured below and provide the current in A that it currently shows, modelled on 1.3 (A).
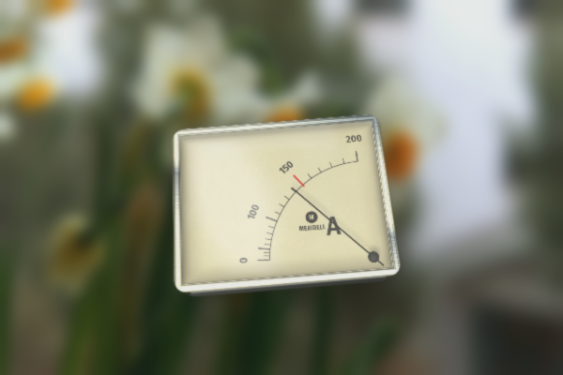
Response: 140 (A)
